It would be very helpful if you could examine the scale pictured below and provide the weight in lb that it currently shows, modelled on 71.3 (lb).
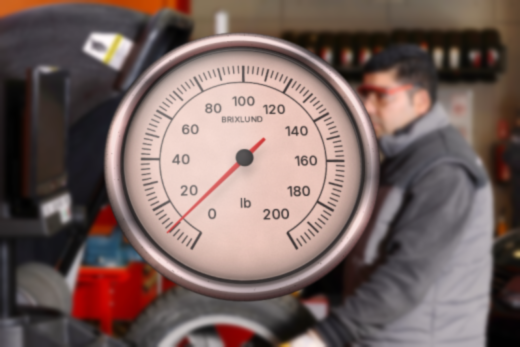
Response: 10 (lb)
